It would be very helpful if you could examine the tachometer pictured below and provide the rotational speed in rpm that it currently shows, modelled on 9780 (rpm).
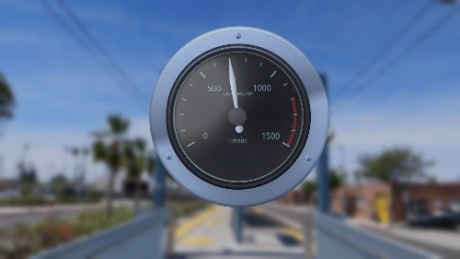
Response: 700 (rpm)
